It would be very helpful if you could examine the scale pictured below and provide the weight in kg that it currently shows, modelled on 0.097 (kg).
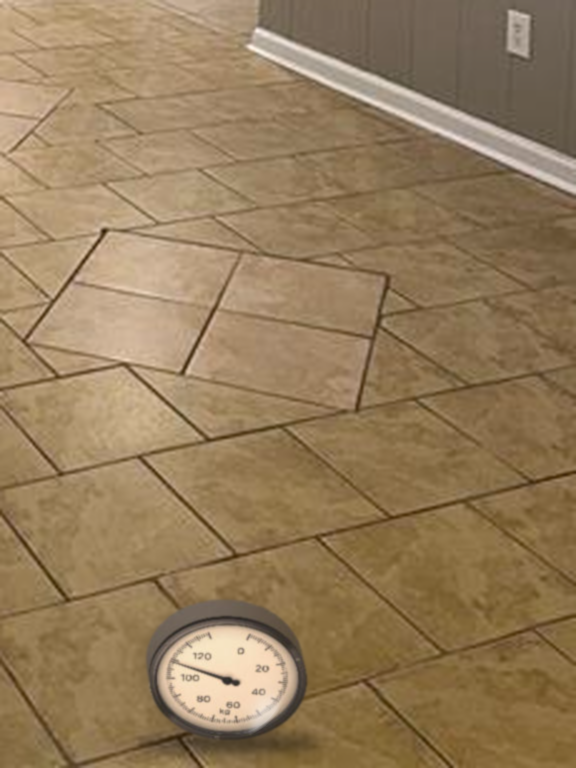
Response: 110 (kg)
